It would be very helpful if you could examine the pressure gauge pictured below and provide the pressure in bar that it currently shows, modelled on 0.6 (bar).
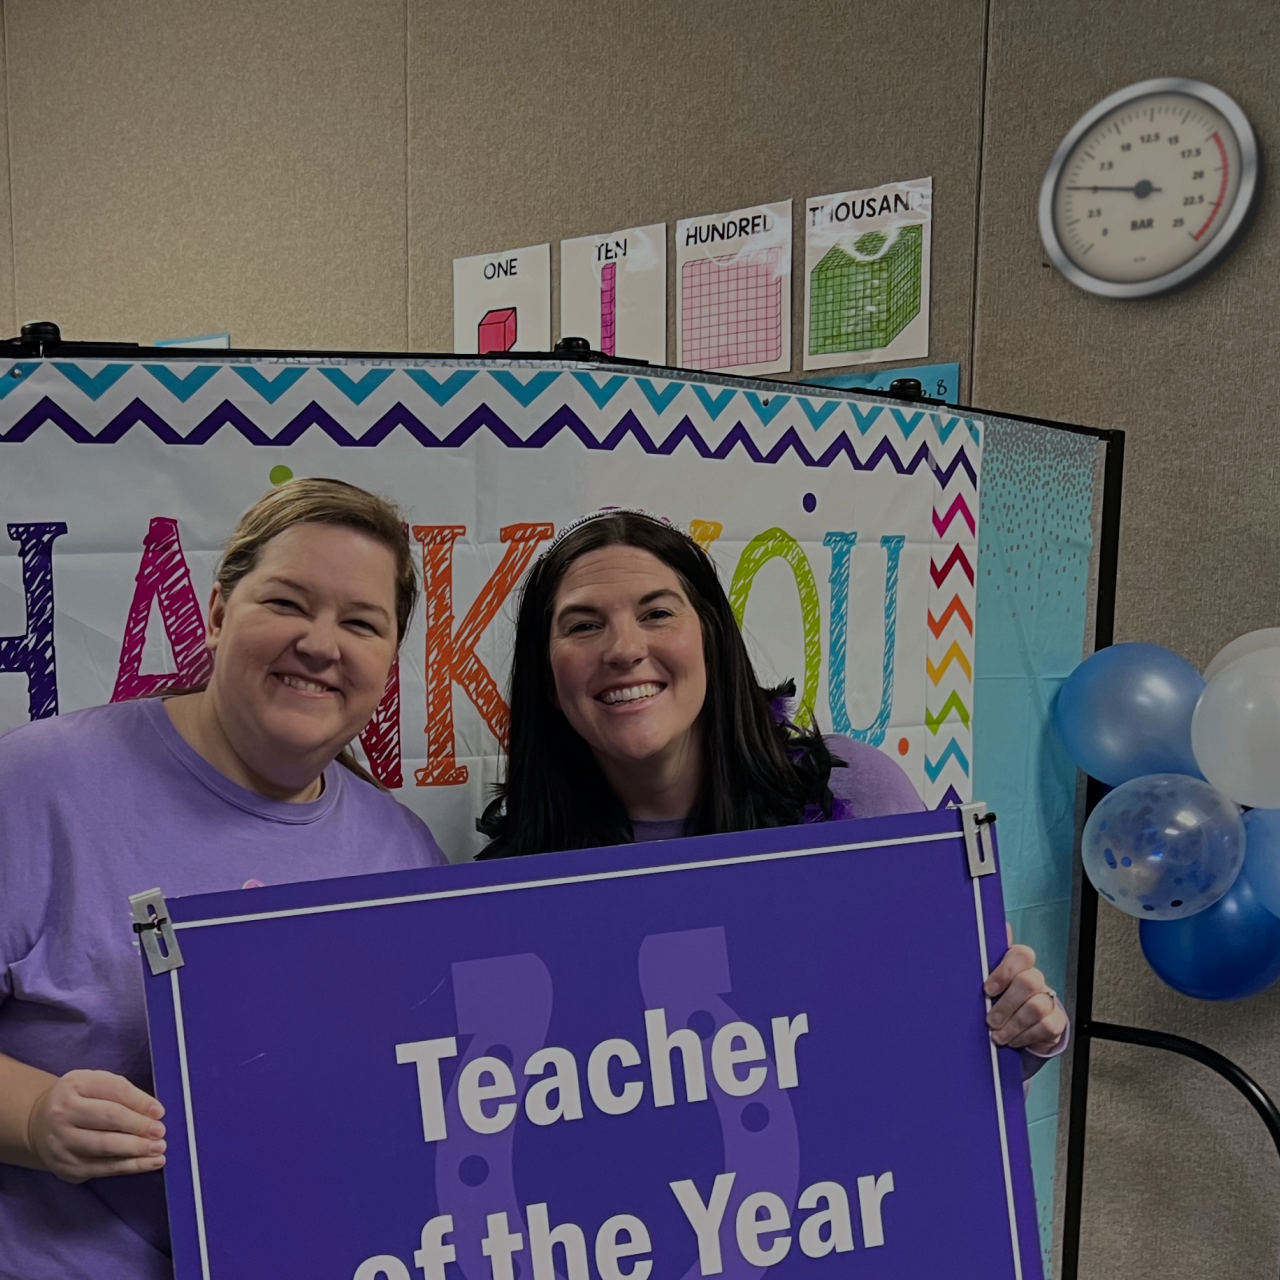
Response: 5 (bar)
